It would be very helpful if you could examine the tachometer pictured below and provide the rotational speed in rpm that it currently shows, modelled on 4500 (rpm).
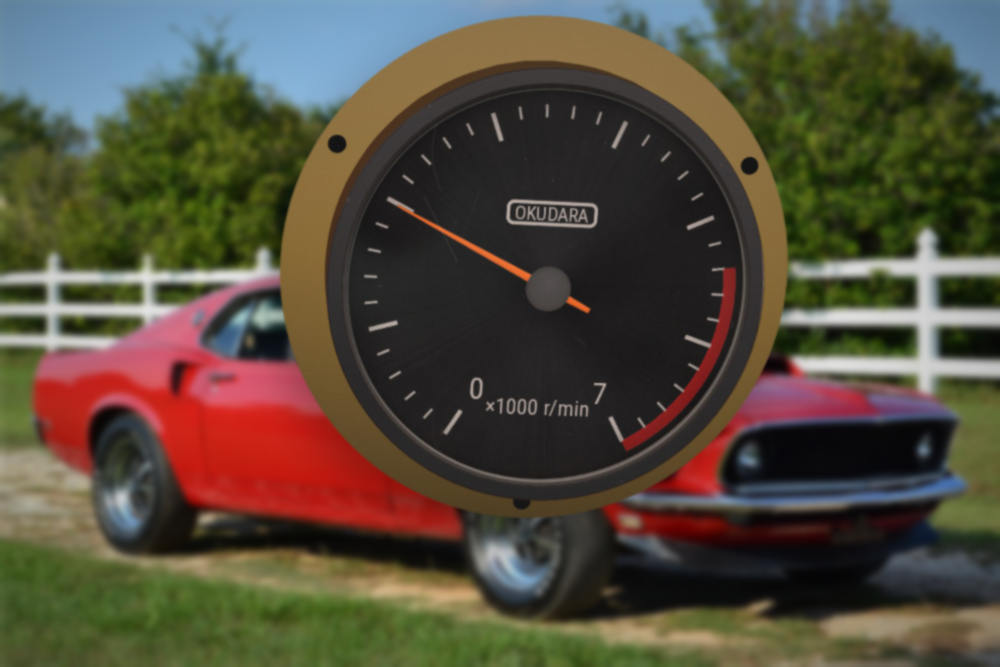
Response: 2000 (rpm)
